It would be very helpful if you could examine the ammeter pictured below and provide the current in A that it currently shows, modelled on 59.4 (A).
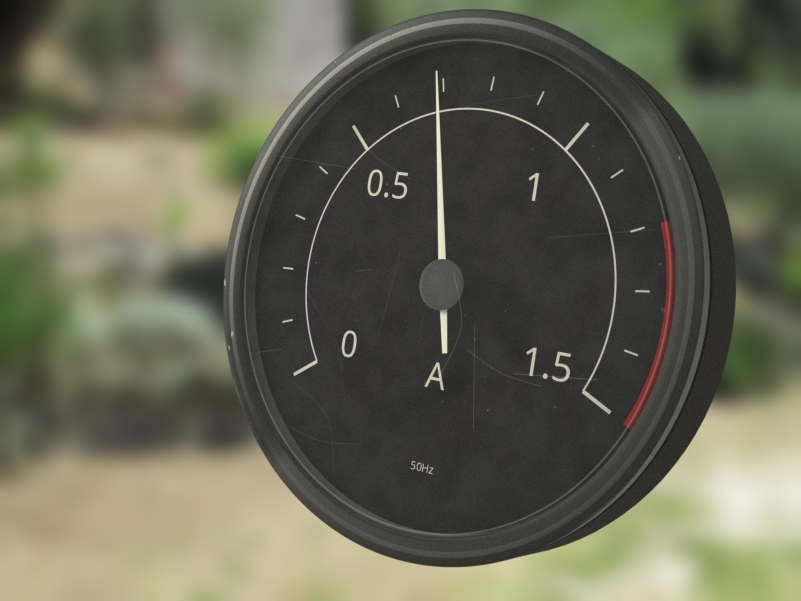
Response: 0.7 (A)
